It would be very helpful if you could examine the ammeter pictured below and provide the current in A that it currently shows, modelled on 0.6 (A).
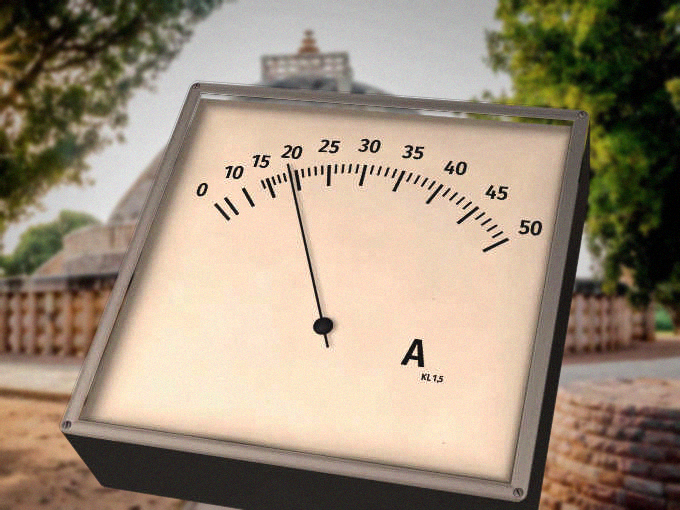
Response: 19 (A)
